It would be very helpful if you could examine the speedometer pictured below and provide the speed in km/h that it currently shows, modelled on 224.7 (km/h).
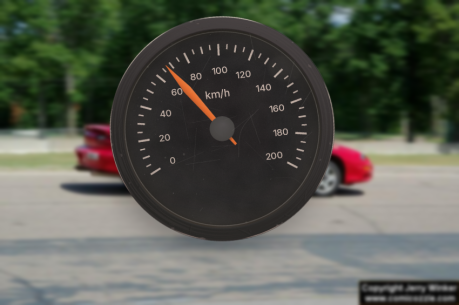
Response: 67.5 (km/h)
